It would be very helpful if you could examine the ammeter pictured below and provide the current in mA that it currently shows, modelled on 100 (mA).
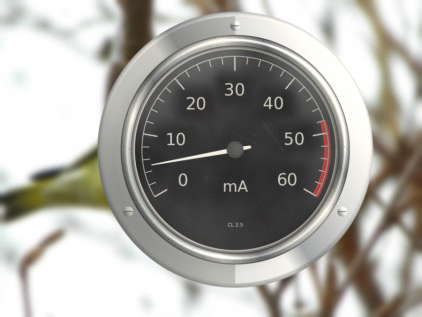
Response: 5 (mA)
